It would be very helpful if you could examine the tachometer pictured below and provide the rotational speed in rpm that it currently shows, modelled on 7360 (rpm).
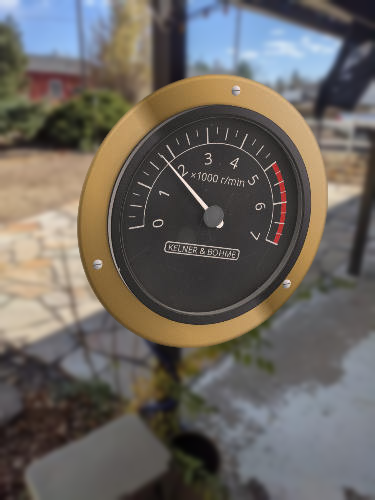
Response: 1750 (rpm)
